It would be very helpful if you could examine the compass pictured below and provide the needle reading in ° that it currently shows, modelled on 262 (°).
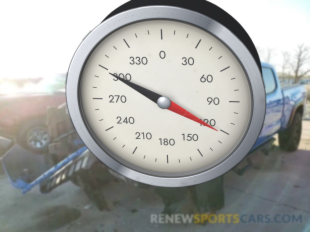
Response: 120 (°)
